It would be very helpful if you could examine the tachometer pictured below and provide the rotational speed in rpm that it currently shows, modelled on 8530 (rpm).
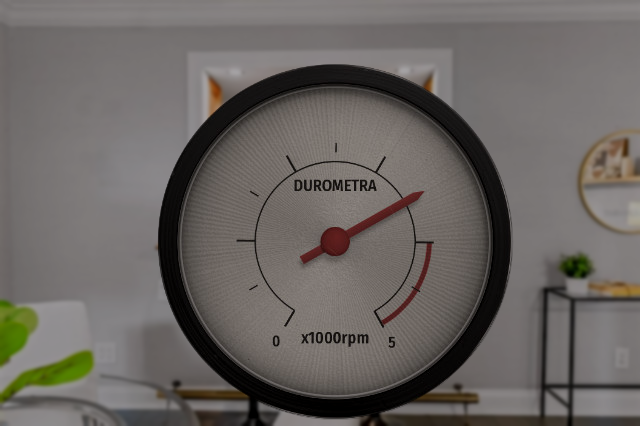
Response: 3500 (rpm)
